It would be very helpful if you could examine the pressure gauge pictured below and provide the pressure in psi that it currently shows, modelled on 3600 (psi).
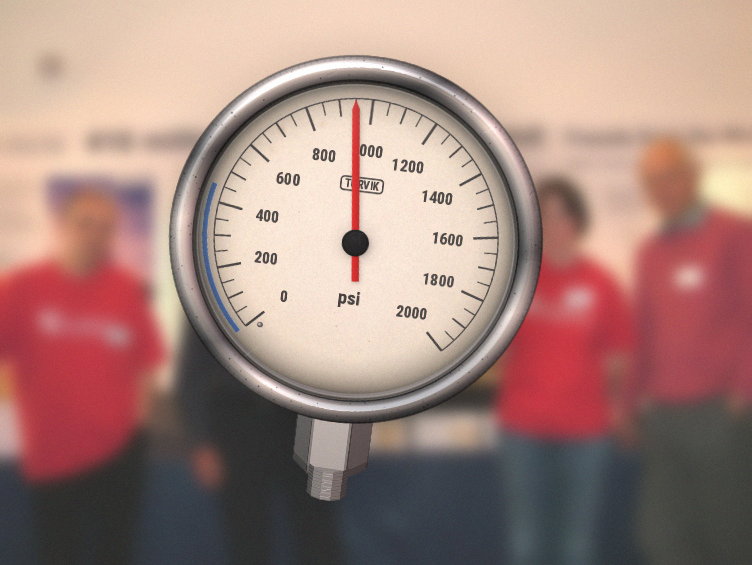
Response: 950 (psi)
